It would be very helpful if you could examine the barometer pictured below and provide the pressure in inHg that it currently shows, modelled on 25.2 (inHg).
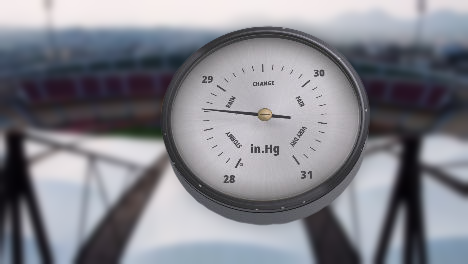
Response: 28.7 (inHg)
